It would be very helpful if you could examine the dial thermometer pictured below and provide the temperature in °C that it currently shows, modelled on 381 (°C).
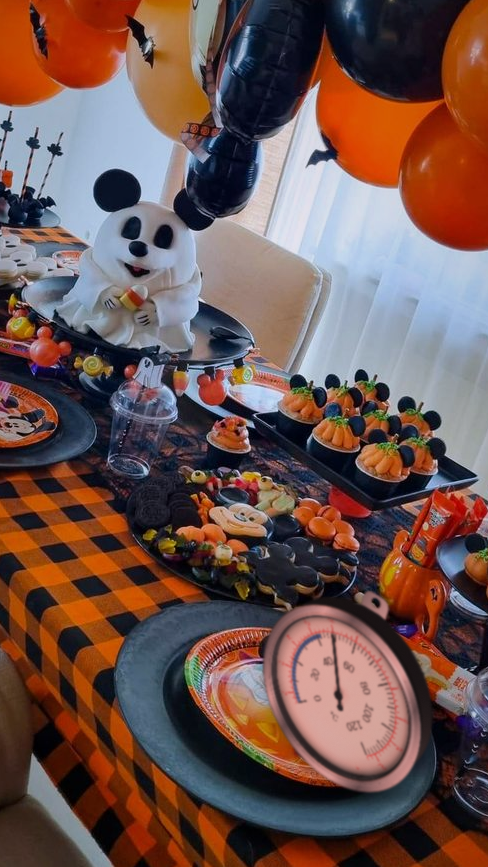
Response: 50 (°C)
